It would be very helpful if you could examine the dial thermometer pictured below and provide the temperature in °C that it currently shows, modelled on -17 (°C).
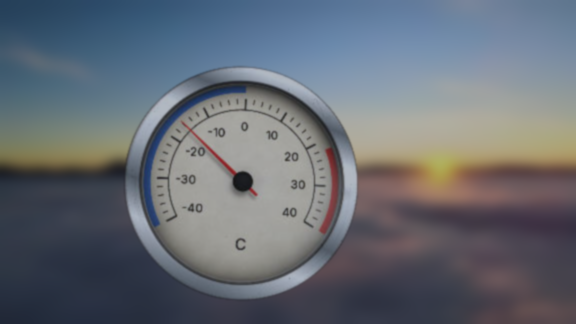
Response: -16 (°C)
